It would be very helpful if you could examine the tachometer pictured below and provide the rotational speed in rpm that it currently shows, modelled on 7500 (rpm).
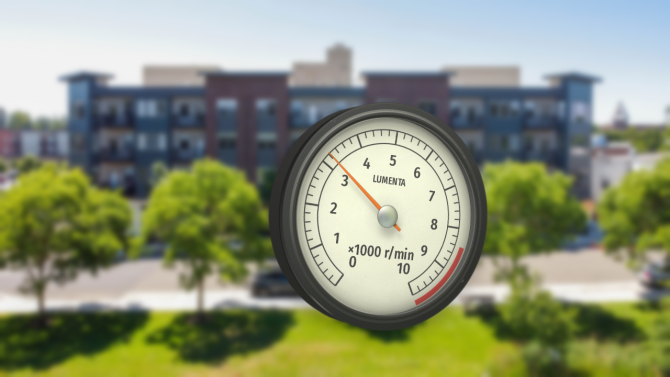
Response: 3200 (rpm)
